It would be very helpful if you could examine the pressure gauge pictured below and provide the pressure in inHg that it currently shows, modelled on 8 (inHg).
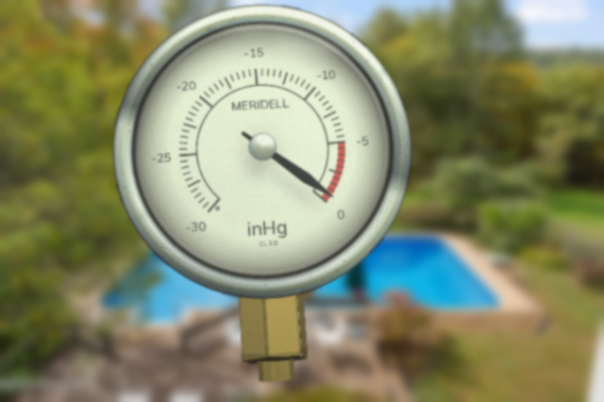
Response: -0.5 (inHg)
